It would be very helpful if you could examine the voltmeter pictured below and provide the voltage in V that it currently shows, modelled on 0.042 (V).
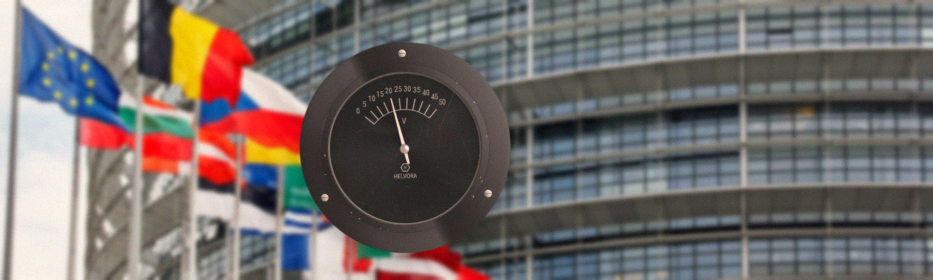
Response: 20 (V)
